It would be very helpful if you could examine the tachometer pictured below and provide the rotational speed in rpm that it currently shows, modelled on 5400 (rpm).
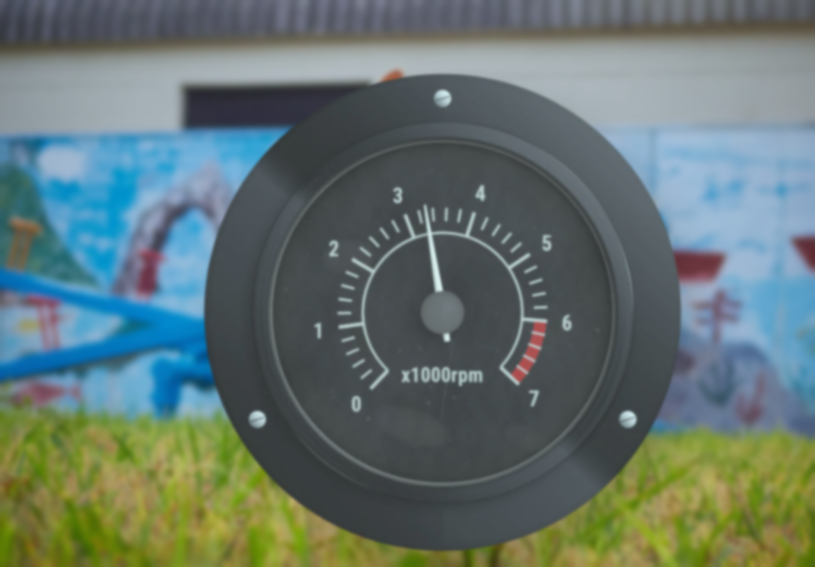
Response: 3300 (rpm)
